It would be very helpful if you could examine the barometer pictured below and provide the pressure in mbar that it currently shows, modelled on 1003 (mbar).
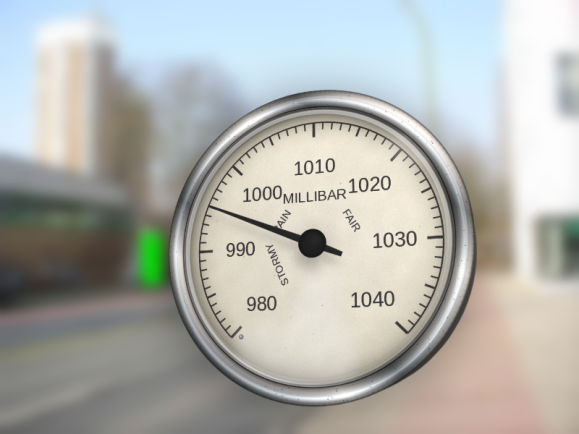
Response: 995 (mbar)
